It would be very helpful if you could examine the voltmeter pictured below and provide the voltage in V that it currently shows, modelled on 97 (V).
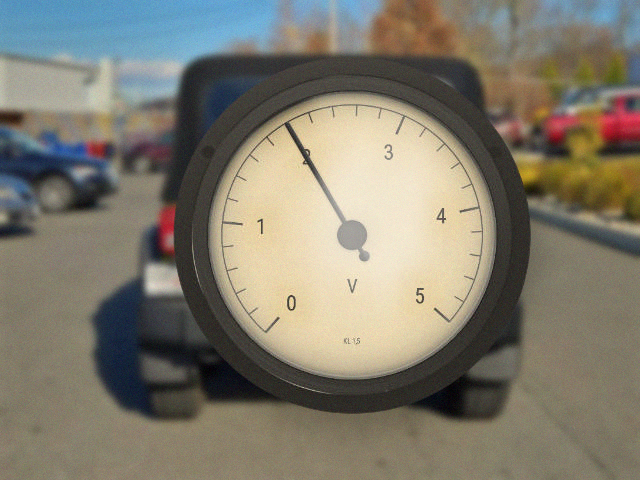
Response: 2 (V)
